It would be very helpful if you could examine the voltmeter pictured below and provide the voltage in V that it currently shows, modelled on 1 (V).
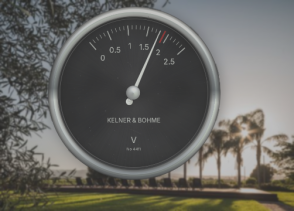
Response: 1.8 (V)
